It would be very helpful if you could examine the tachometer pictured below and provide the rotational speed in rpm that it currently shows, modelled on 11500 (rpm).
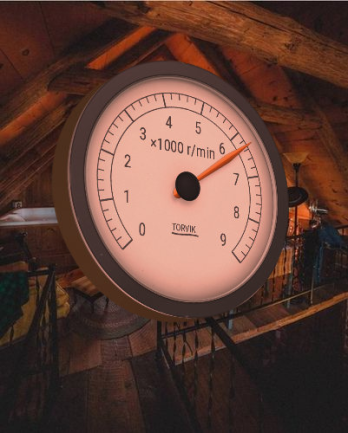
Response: 6300 (rpm)
